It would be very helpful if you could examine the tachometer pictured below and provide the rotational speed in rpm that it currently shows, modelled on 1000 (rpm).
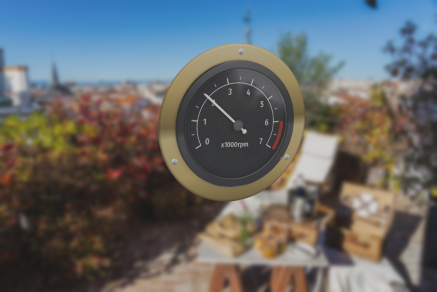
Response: 2000 (rpm)
